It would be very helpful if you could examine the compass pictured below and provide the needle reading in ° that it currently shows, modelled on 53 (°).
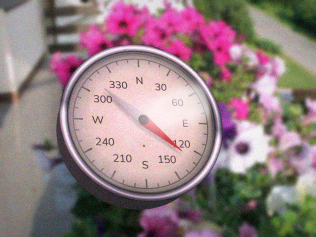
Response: 130 (°)
